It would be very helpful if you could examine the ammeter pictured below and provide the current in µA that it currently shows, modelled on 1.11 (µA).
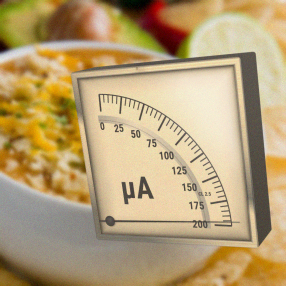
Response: 195 (µA)
